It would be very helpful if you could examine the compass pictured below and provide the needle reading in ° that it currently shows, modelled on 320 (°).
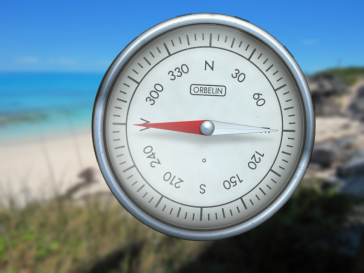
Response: 270 (°)
